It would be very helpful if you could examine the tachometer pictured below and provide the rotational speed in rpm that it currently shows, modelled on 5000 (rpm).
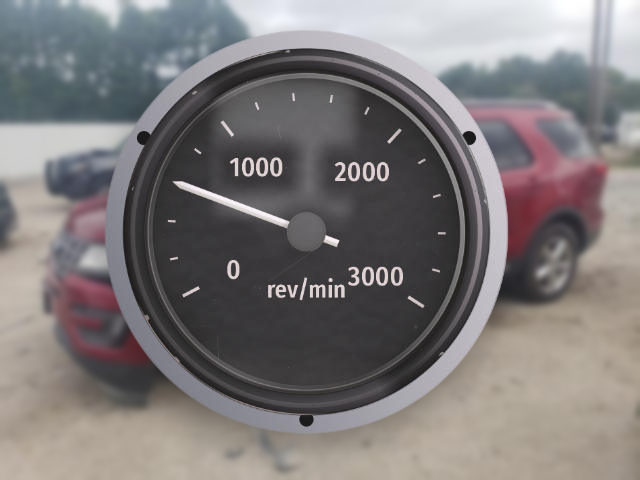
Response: 600 (rpm)
